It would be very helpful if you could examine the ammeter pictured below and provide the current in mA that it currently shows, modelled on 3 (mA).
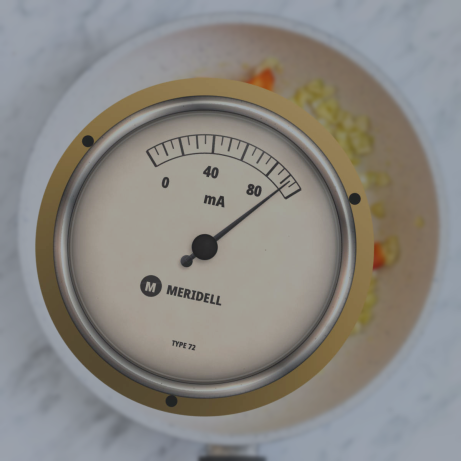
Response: 92.5 (mA)
